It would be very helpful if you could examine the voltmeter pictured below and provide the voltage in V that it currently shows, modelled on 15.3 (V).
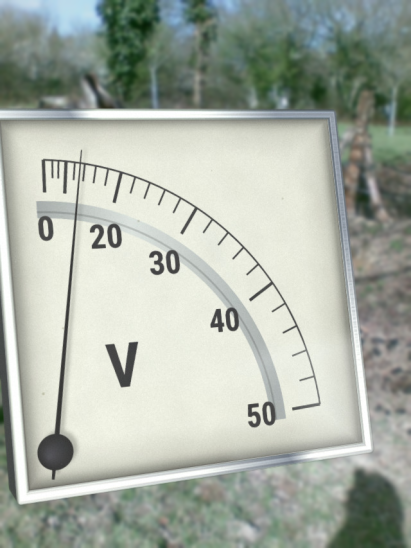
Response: 13 (V)
